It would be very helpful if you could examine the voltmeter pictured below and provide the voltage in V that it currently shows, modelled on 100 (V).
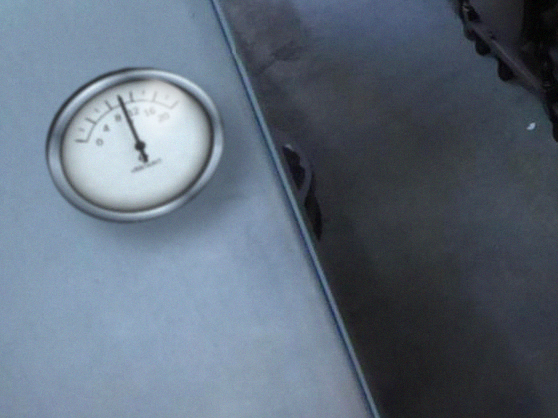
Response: 10 (V)
